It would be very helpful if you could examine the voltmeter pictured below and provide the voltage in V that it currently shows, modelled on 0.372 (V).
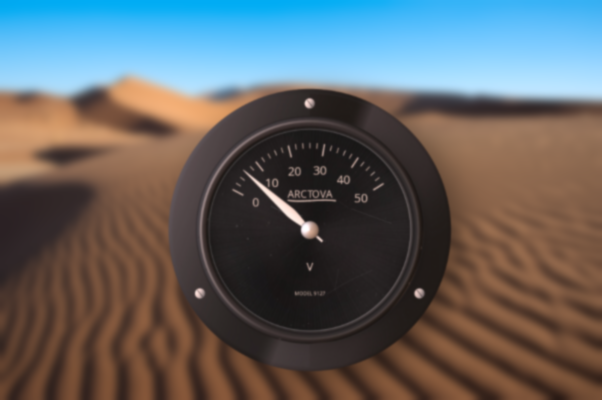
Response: 6 (V)
